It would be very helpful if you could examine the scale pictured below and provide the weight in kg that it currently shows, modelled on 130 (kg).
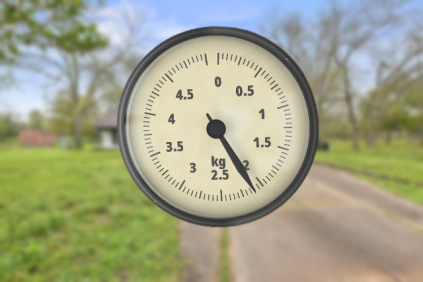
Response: 2.1 (kg)
